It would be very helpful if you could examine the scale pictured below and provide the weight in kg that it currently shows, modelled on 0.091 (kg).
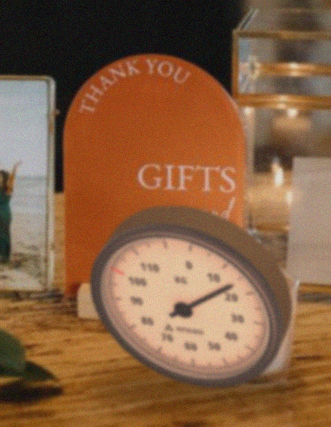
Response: 15 (kg)
